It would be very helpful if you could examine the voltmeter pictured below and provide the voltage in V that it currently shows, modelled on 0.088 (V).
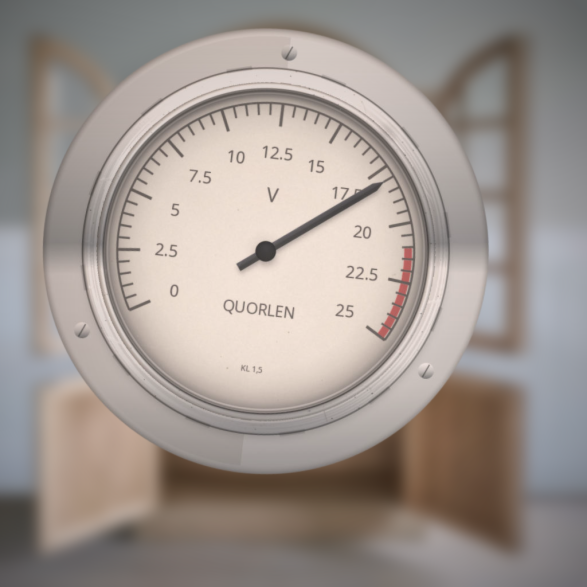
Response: 18 (V)
